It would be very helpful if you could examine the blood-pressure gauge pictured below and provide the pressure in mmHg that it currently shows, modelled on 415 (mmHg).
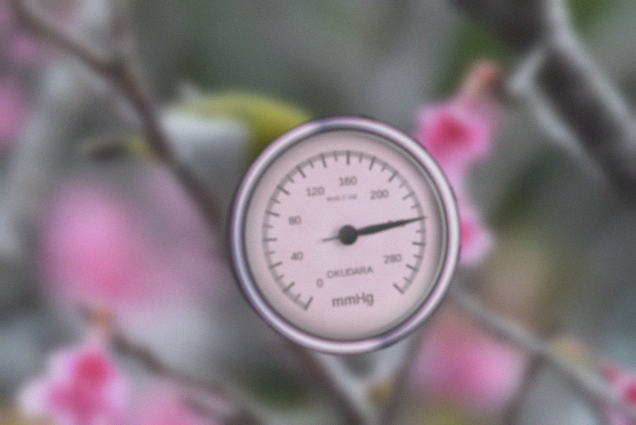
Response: 240 (mmHg)
